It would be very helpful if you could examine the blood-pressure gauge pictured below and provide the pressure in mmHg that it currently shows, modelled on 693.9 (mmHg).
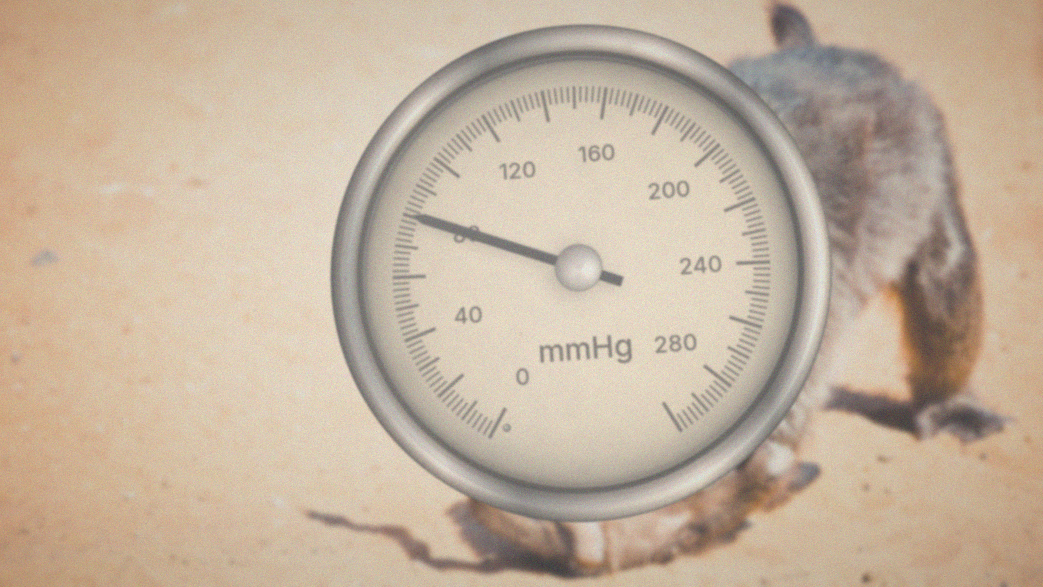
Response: 80 (mmHg)
